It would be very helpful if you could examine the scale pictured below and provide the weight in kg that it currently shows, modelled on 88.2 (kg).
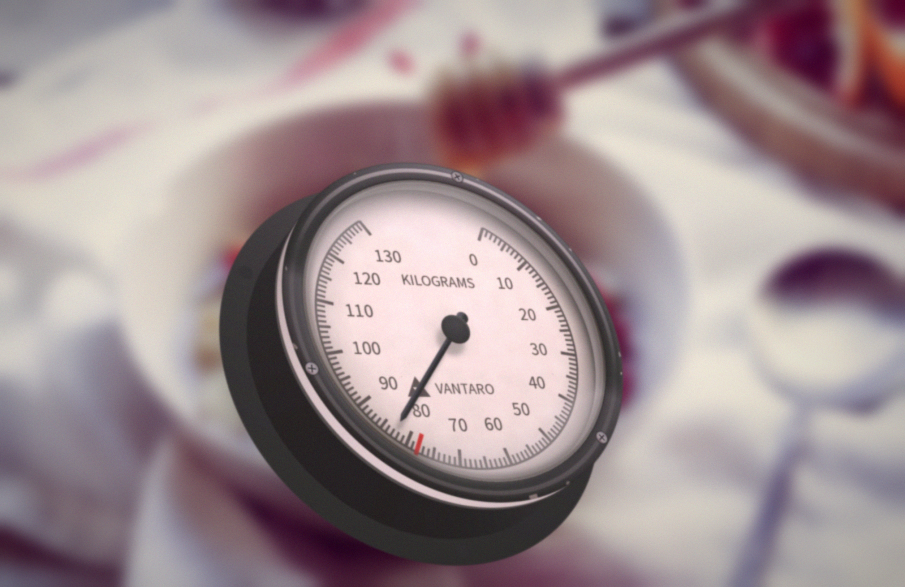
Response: 83 (kg)
